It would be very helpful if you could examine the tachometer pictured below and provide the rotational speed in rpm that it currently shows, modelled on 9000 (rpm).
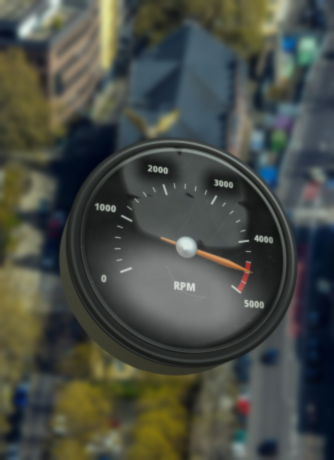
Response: 4600 (rpm)
